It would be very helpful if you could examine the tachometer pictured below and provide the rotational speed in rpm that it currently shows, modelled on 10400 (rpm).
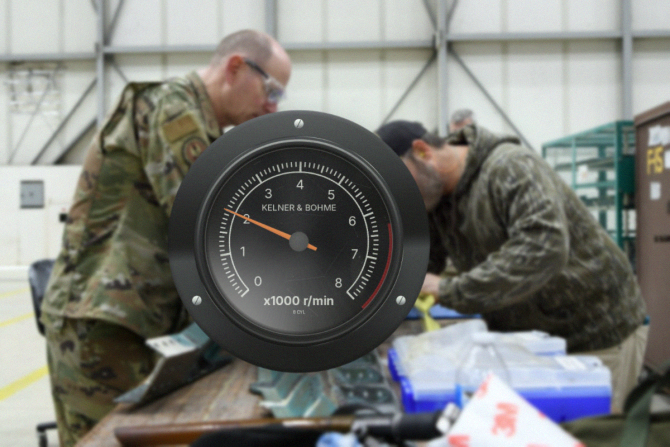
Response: 2000 (rpm)
